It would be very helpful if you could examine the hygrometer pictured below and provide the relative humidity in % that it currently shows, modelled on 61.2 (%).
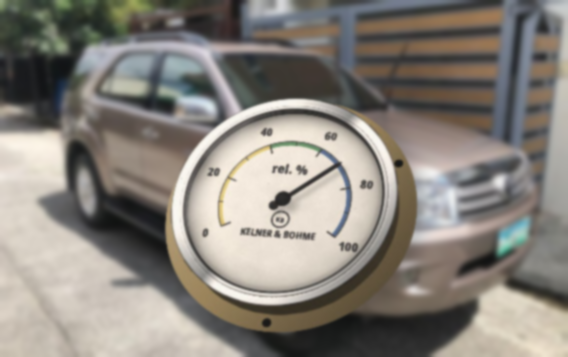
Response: 70 (%)
